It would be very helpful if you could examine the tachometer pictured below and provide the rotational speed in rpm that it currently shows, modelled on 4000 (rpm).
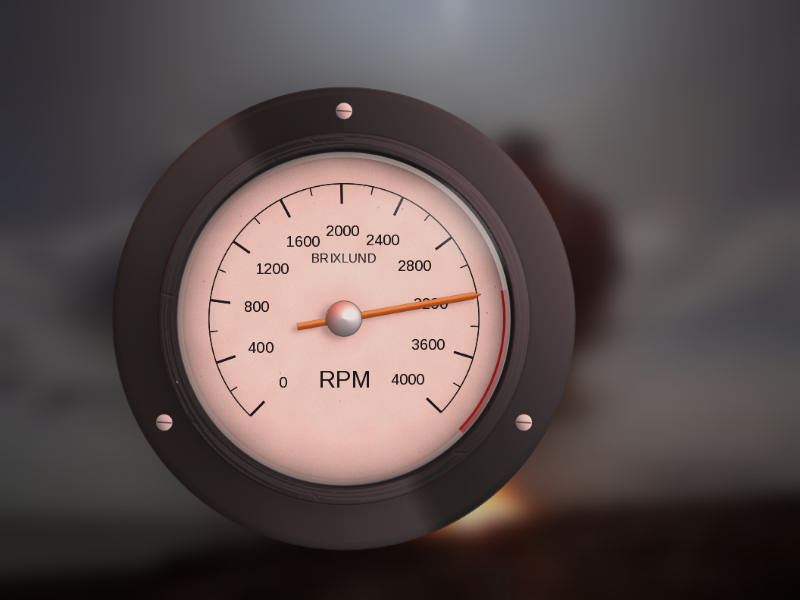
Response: 3200 (rpm)
